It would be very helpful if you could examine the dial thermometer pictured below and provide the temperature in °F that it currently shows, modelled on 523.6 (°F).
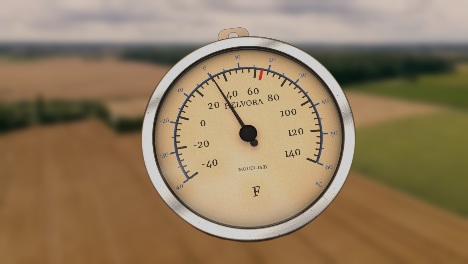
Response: 32 (°F)
